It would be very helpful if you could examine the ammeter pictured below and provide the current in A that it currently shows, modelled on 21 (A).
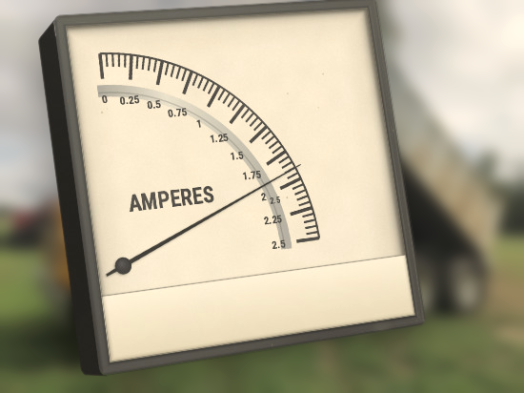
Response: 1.9 (A)
